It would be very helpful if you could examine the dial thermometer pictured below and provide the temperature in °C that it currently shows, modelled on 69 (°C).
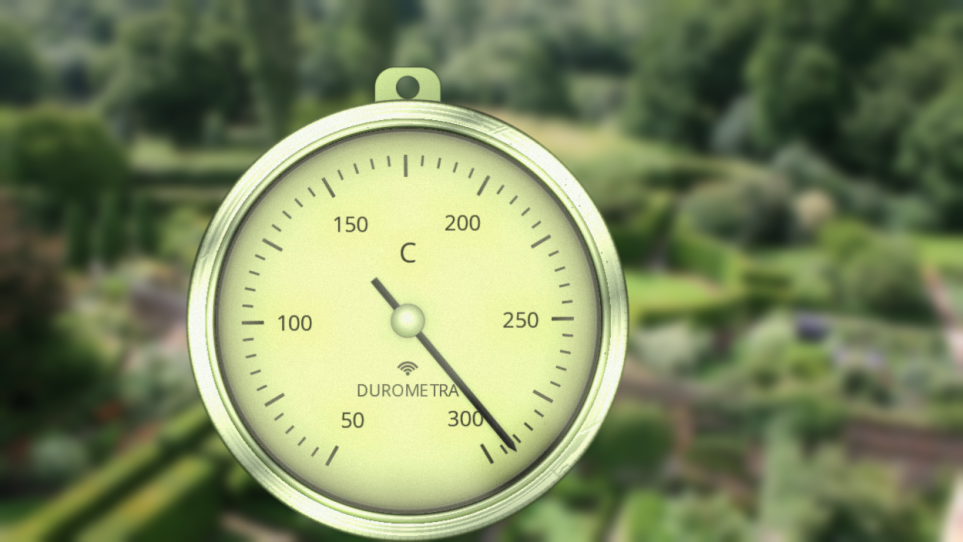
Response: 292.5 (°C)
